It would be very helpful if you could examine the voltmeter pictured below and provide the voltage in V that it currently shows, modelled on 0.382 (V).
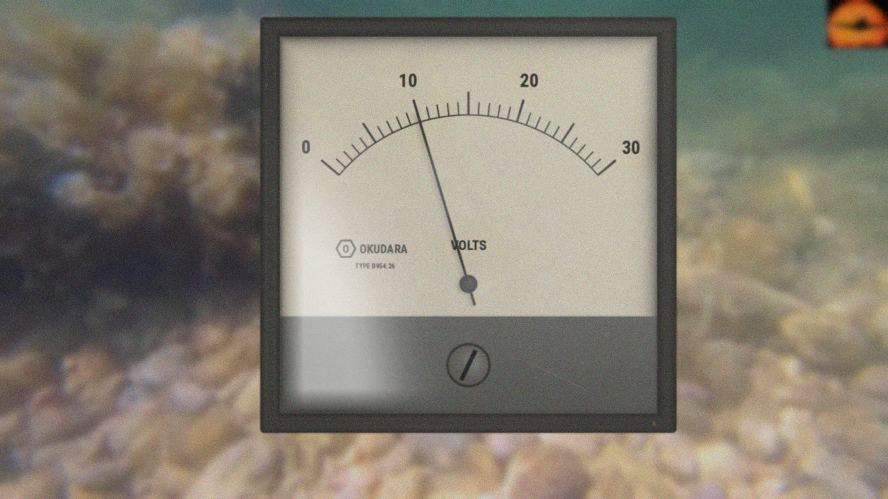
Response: 10 (V)
